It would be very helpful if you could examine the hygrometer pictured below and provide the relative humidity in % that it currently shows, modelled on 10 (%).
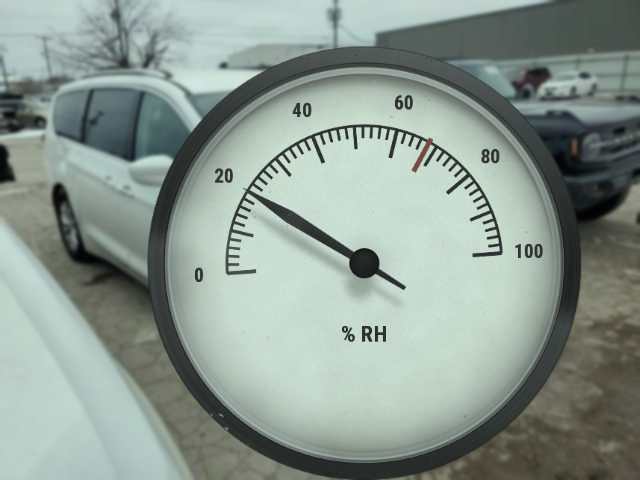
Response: 20 (%)
